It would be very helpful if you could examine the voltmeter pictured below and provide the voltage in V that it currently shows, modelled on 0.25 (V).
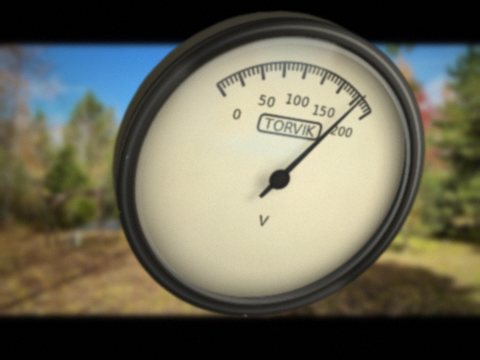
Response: 175 (V)
